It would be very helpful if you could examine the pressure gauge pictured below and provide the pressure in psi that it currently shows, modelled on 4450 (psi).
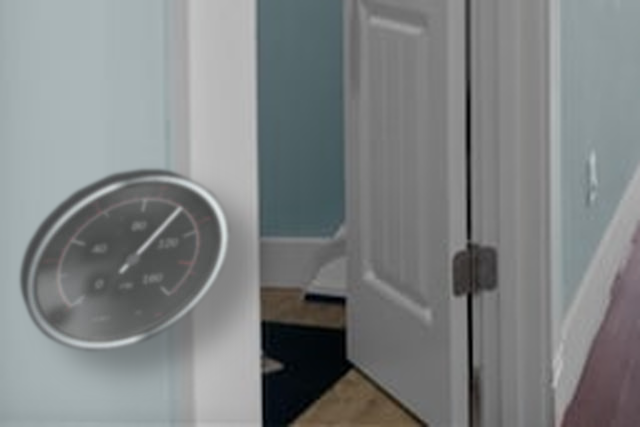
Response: 100 (psi)
